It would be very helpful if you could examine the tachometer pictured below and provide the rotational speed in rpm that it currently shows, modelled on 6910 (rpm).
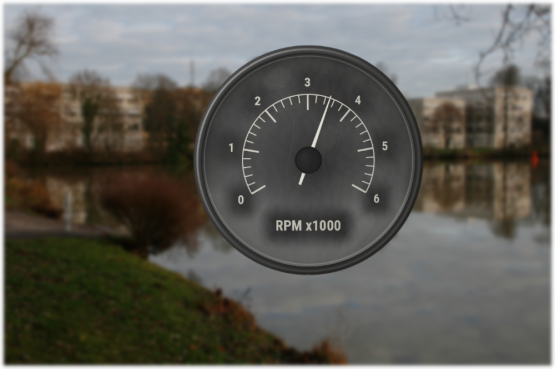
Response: 3500 (rpm)
